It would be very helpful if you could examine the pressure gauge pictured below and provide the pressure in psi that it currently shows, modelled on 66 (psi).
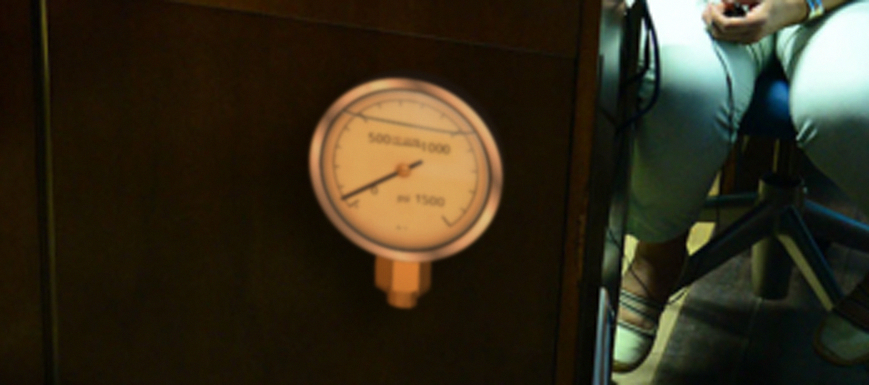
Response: 50 (psi)
